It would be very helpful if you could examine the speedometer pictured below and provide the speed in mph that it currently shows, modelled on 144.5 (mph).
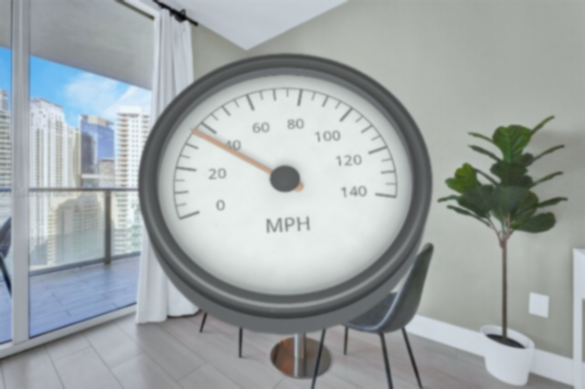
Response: 35 (mph)
